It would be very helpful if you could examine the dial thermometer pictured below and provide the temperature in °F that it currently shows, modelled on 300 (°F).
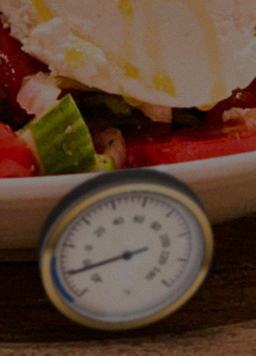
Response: -20 (°F)
